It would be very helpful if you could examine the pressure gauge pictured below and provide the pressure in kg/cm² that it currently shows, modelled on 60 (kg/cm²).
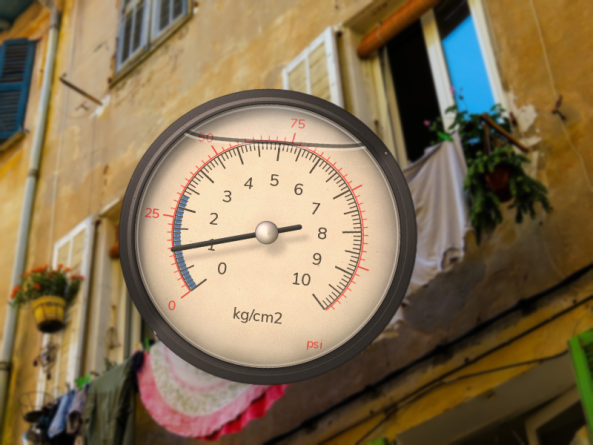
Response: 1 (kg/cm²)
